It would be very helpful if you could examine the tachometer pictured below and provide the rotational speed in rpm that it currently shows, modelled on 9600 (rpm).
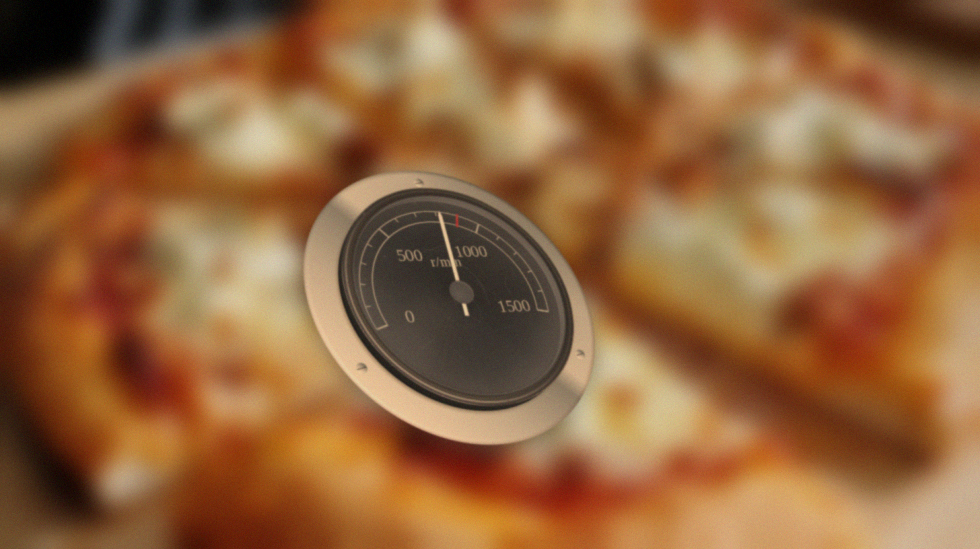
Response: 800 (rpm)
